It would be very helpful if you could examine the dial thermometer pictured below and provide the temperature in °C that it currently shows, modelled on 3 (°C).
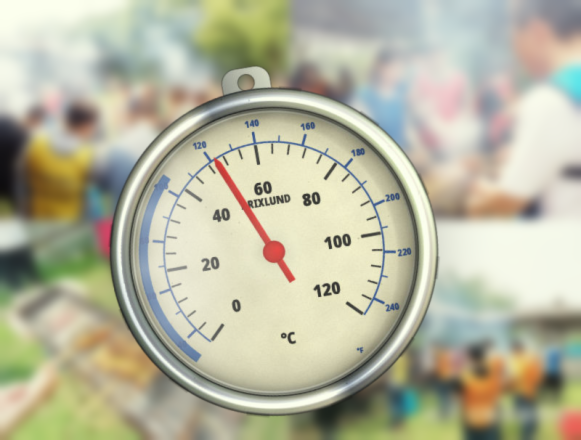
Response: 50 (°C)
